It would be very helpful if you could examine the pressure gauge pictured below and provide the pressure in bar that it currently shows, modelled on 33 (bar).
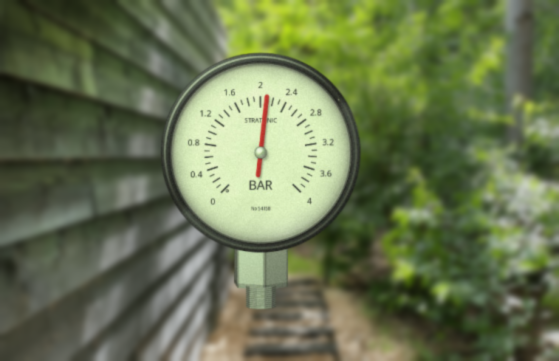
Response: 2.1 (bar)
